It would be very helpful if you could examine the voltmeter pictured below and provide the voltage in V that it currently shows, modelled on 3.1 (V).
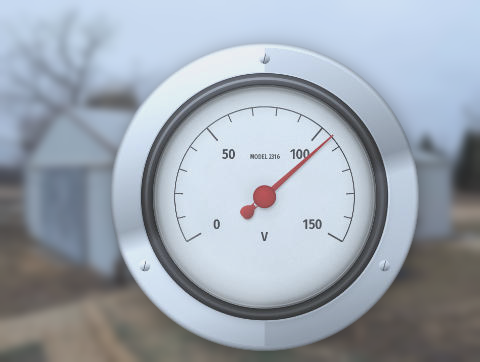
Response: 105 (V)
